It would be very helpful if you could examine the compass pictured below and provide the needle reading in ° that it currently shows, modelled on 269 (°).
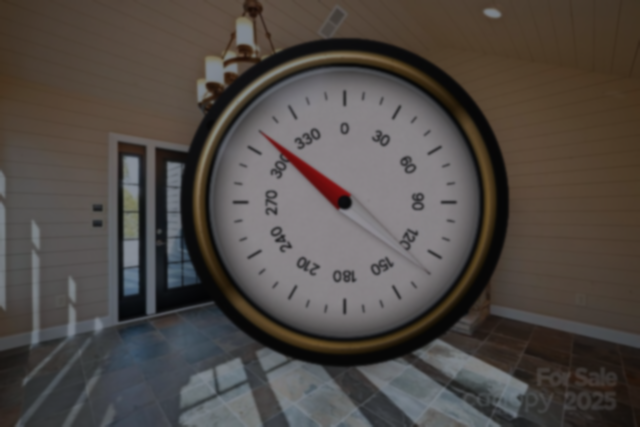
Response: 310 (°)
